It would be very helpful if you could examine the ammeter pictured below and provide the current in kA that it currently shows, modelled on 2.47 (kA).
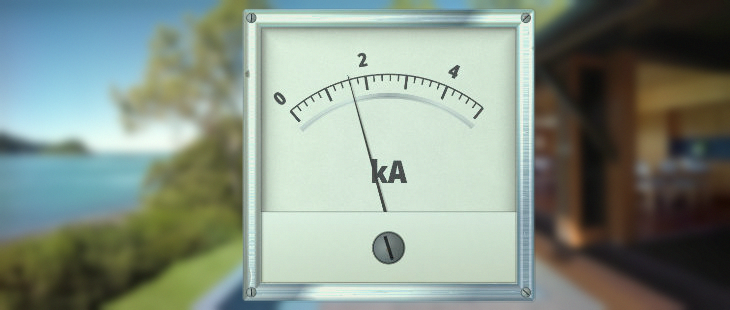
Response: 1.6 (kA)
